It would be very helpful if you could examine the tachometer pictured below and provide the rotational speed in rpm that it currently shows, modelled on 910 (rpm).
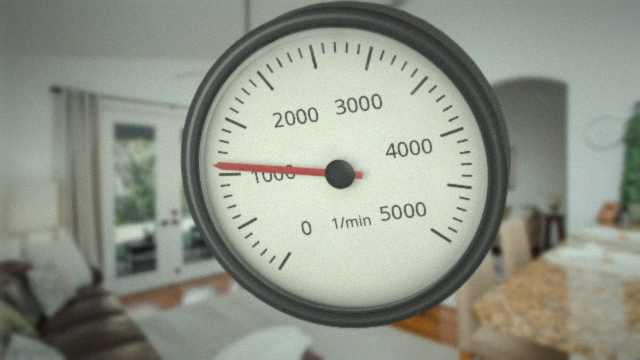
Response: 1100 (rpm)
